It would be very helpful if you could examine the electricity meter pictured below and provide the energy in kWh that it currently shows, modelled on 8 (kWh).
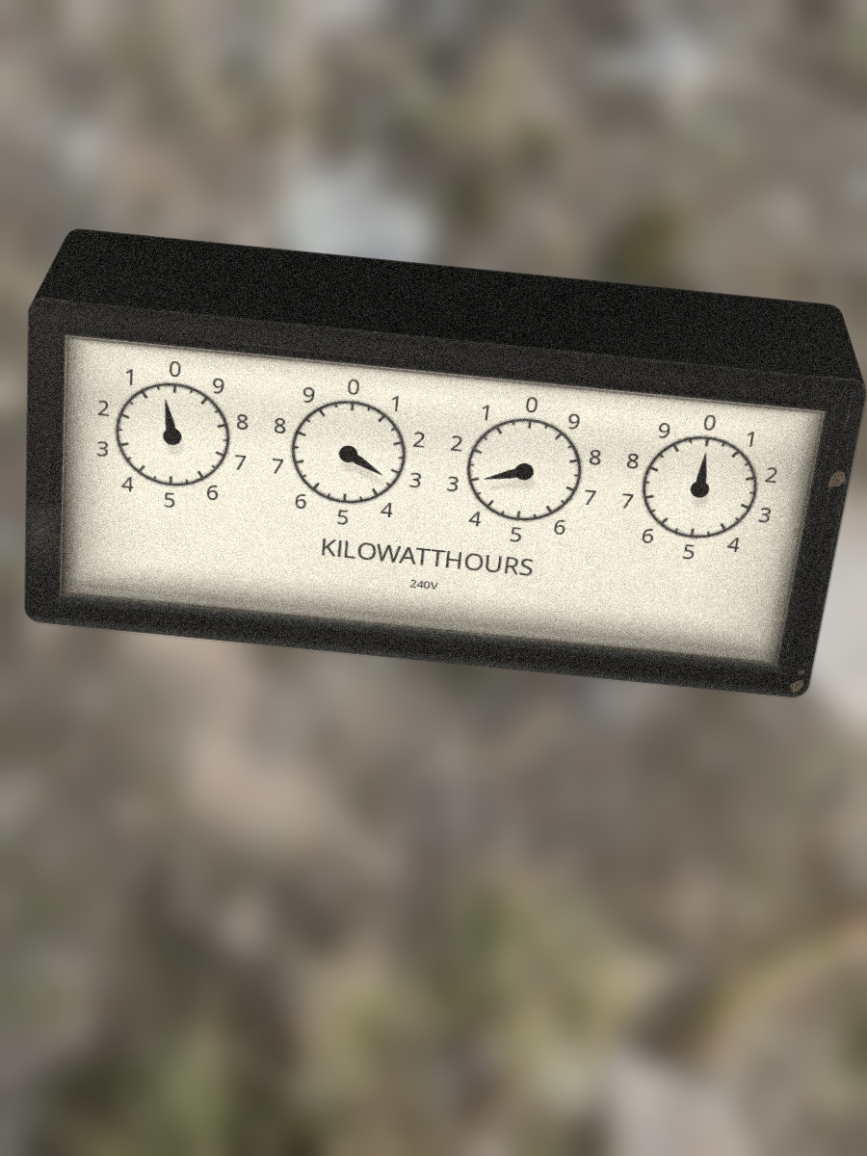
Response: 330 (kWh)
